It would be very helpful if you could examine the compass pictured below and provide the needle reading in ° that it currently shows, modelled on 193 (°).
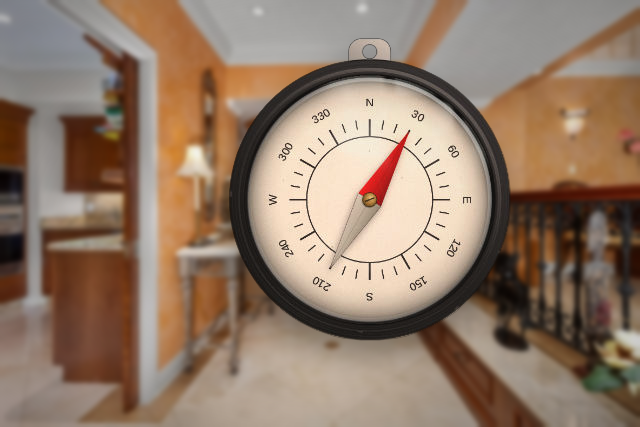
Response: 30 (°)
